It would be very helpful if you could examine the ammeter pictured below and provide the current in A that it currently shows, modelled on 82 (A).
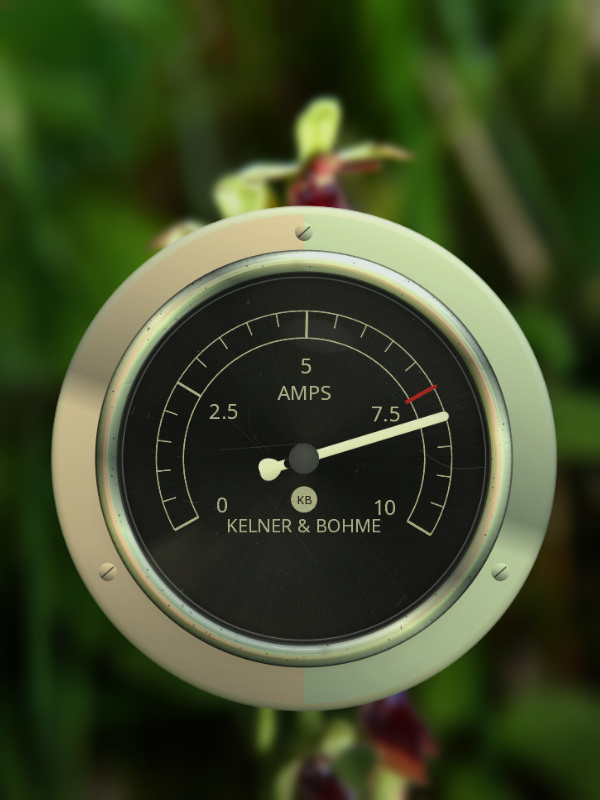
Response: 8 (A)
